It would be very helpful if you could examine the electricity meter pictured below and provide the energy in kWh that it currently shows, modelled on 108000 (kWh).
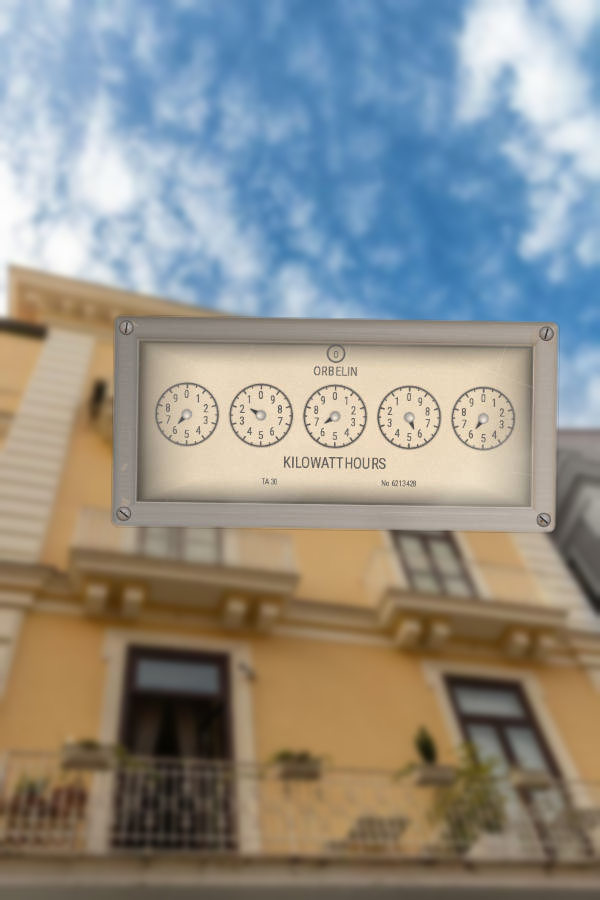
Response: 61656 (kWh)
